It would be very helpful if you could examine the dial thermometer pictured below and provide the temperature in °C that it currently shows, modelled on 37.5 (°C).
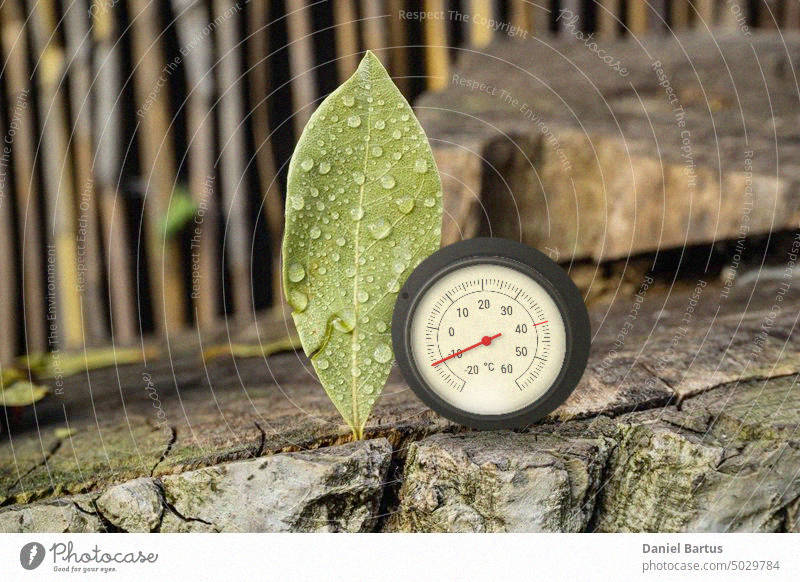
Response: -10 (°C)
